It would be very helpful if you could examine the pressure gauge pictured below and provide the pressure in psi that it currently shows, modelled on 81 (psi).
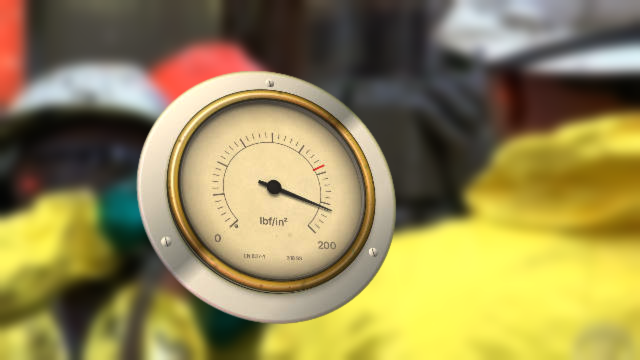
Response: 180 (psi)
